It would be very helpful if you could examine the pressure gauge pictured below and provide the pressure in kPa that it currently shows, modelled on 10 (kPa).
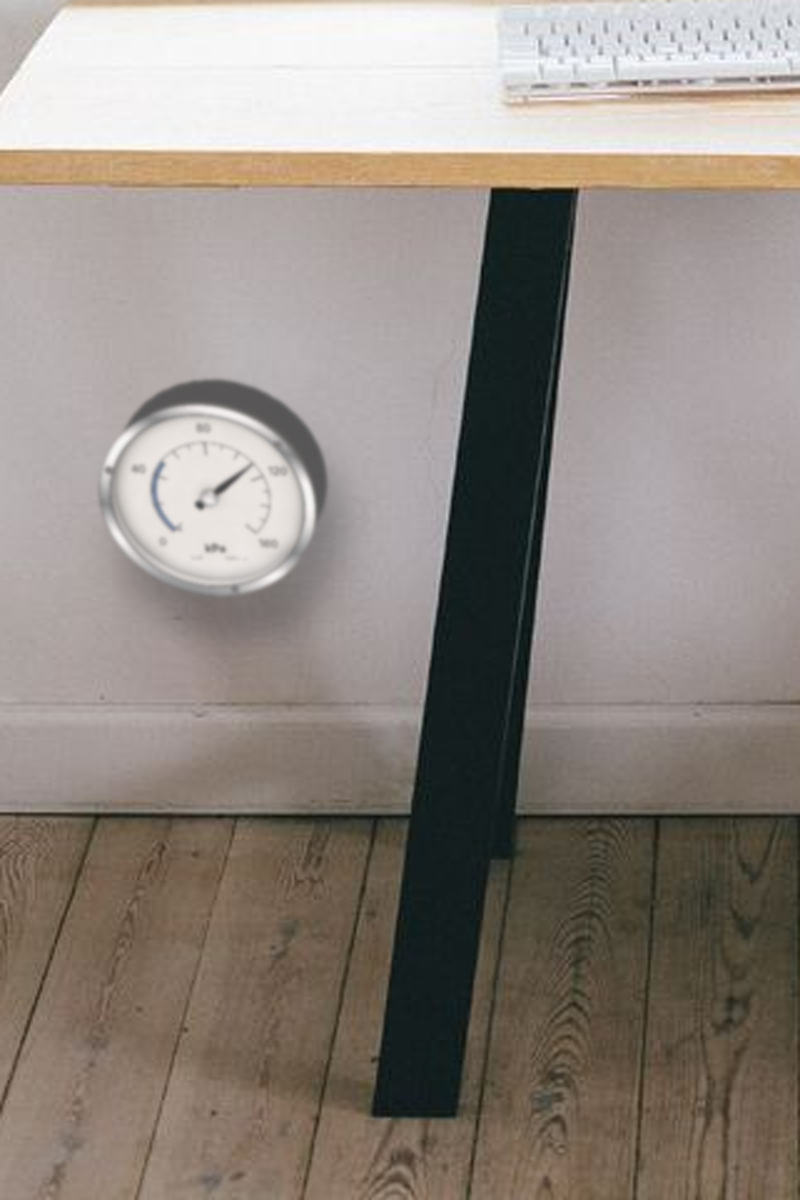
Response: 110 (kPa)
